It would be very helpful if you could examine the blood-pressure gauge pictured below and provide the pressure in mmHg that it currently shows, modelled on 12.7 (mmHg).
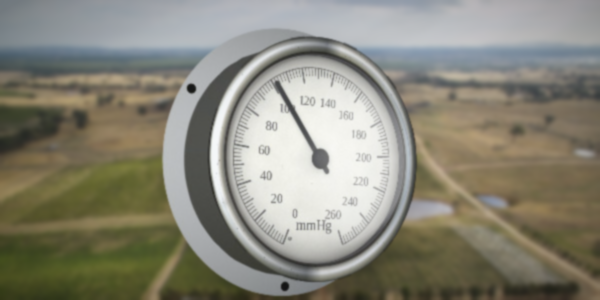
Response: 100 (mmHg)
